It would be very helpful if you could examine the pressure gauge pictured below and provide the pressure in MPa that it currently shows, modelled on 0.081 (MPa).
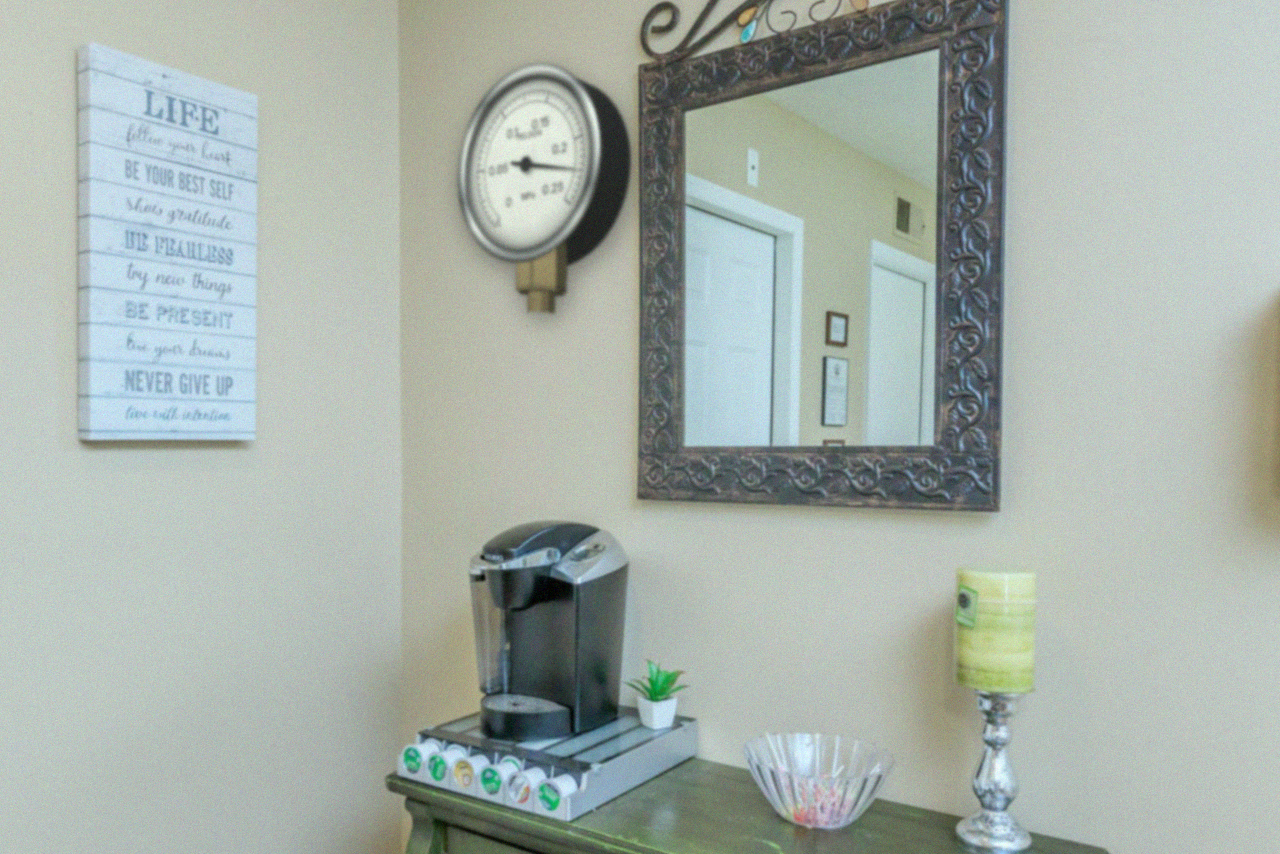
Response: 0.225 (MPa)
